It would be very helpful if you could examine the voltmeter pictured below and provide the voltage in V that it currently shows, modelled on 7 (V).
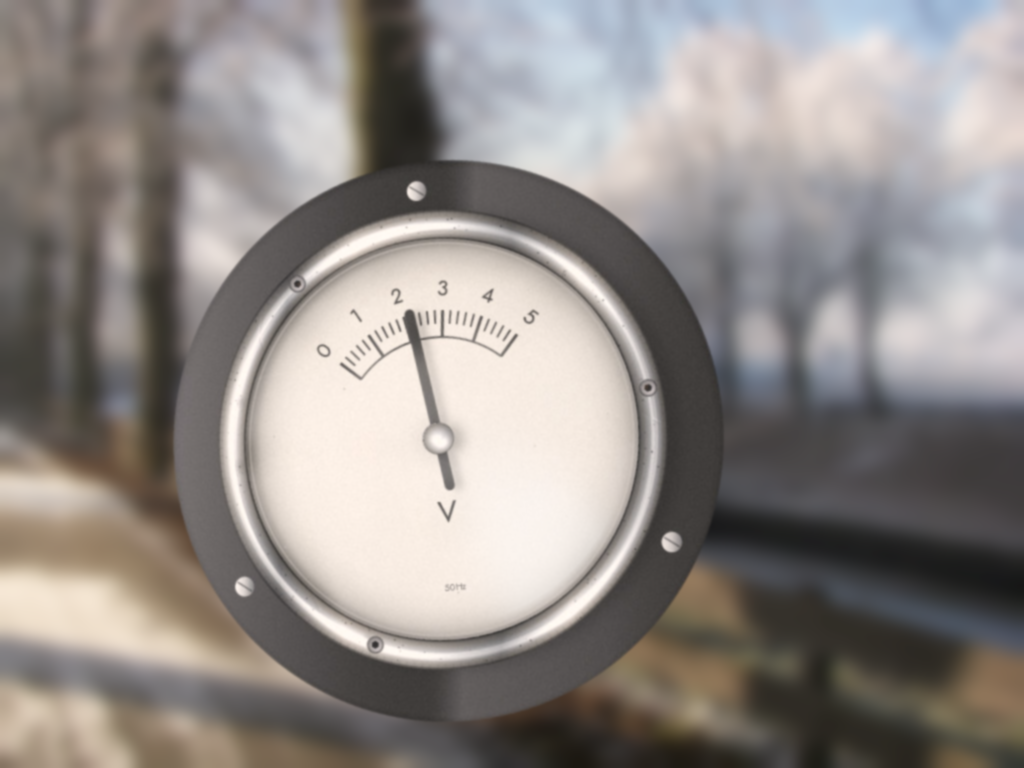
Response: 2.2 (V)
